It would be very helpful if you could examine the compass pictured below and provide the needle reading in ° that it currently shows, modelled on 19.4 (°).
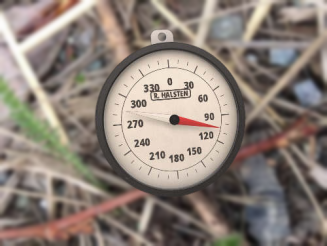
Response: 105 (°)
